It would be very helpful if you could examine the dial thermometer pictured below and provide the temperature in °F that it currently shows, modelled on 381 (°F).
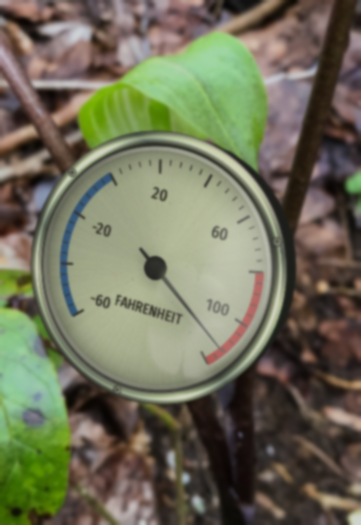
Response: 112 (°F)
